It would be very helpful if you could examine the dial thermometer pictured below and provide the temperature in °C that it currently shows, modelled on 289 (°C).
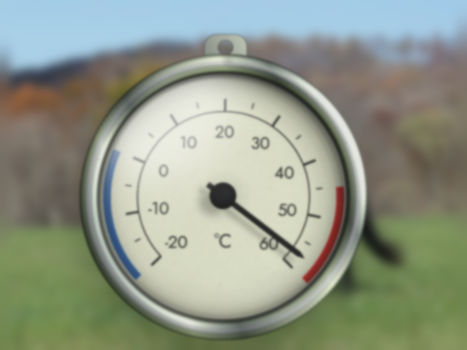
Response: 57.5 (°C)
